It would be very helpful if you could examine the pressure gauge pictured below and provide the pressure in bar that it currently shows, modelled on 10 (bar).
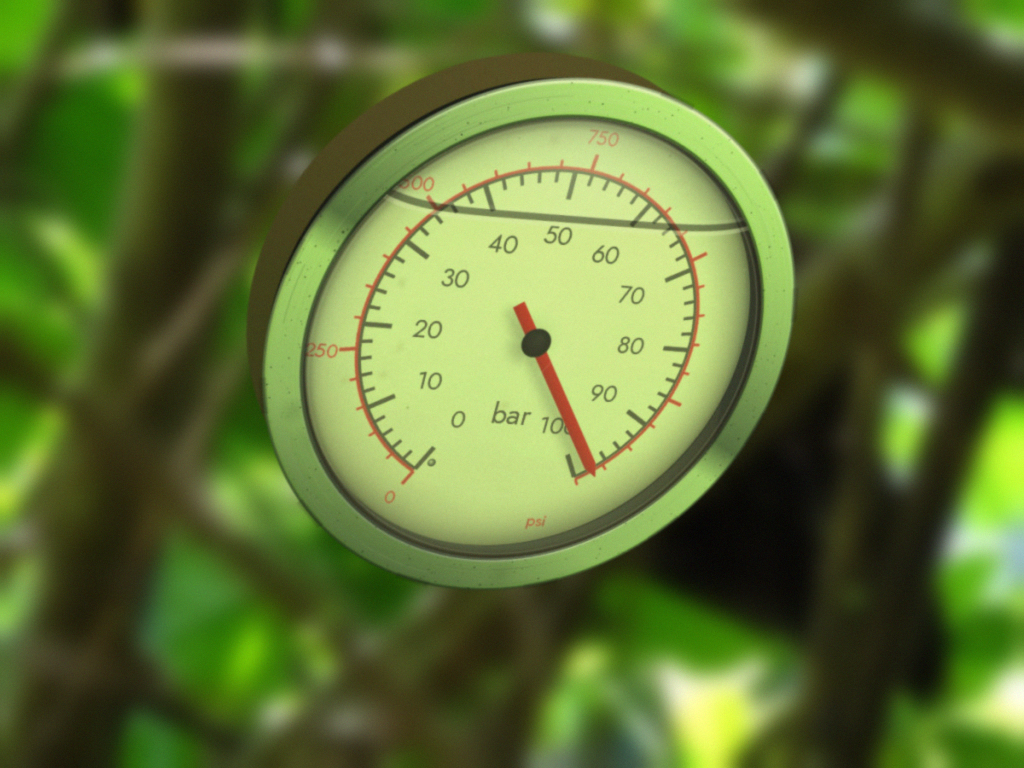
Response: 98 (bar)
